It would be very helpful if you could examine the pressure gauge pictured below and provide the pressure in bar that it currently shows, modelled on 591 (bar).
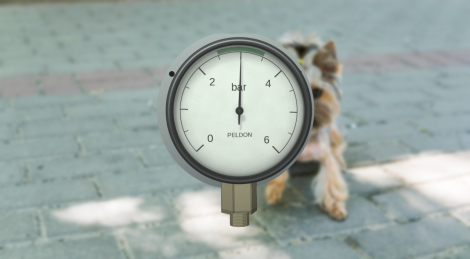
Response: 3 (bar)
